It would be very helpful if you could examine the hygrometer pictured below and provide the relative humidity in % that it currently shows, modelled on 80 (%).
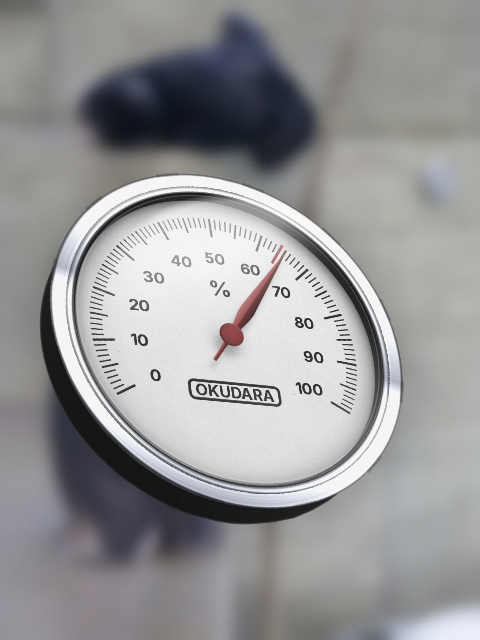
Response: 65 (%)
